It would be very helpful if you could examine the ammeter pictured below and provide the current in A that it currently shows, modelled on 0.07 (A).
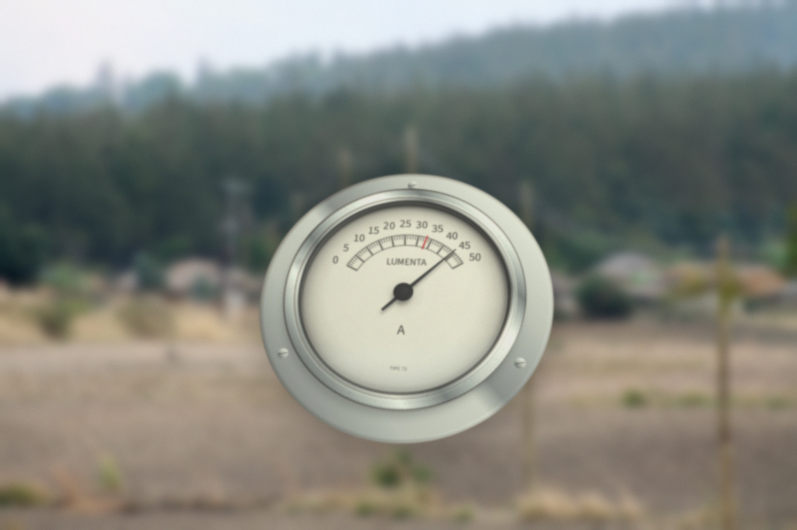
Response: 45 (A)
